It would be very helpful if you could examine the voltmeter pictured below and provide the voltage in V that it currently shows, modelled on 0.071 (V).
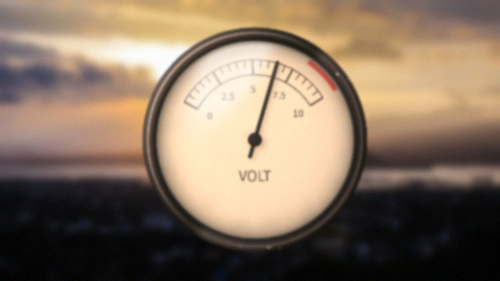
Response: 6.5 (V)
